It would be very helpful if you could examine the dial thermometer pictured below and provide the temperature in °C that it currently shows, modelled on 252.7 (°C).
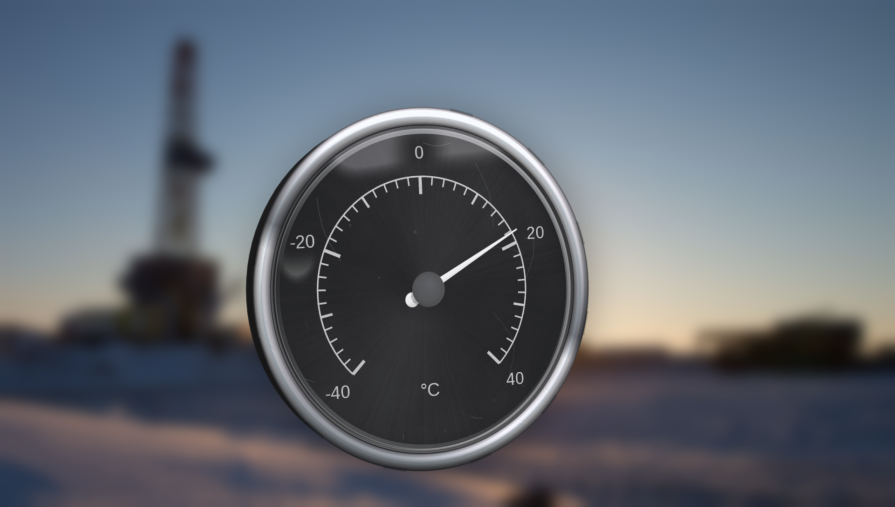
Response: 18 (°C)
